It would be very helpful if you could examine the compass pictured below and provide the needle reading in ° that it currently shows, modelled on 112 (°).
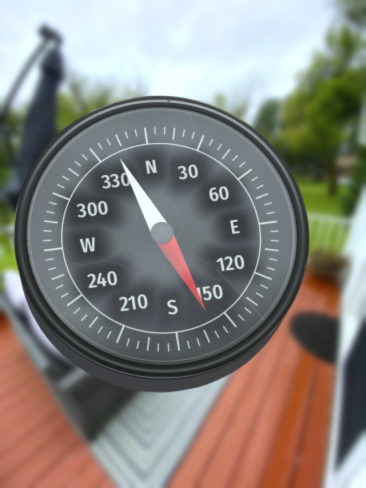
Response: 160 (°)
